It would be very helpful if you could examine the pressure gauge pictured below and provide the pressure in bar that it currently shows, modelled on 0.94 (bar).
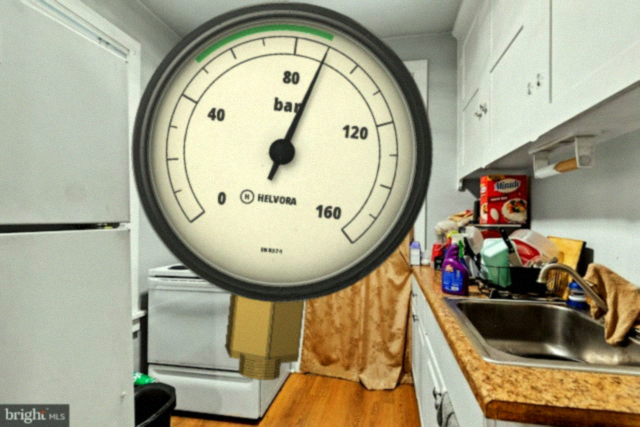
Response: 90 (bar)
